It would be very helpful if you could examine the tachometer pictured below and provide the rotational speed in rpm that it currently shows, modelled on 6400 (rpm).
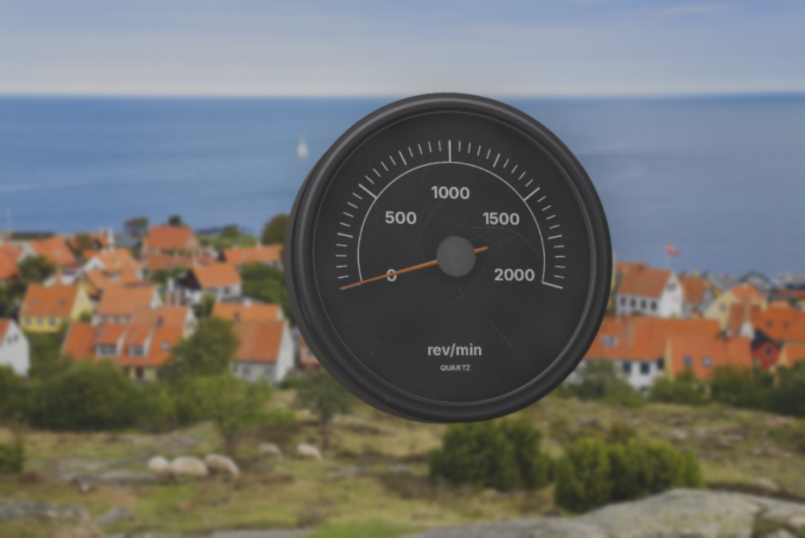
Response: 0 (rpm)
